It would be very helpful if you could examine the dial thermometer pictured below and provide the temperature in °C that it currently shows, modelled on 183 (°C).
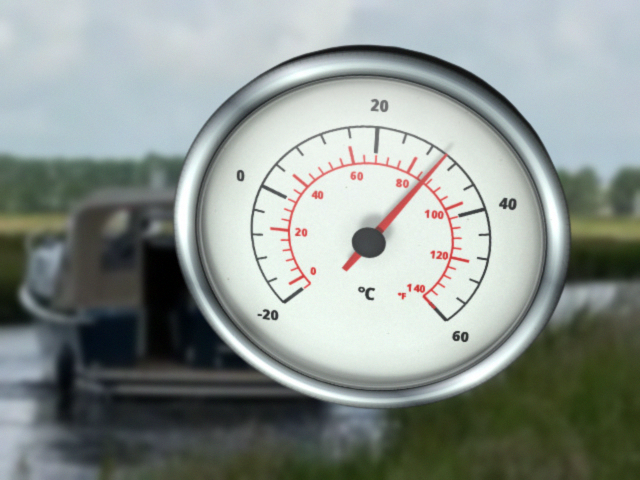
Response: 30 (°C)
